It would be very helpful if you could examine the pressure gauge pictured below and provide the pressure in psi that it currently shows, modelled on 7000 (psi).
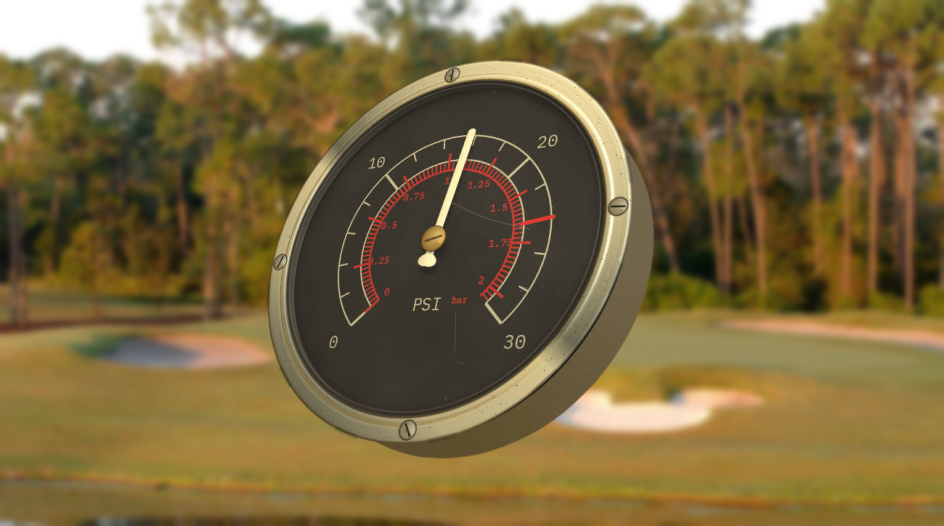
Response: 16 (psi)
